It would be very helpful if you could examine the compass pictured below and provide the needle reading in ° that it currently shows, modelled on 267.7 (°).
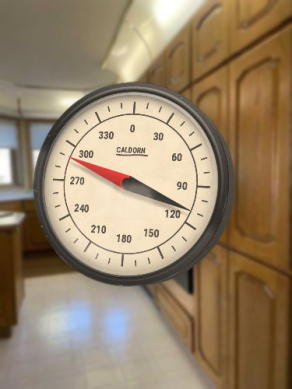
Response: 290 (°)
